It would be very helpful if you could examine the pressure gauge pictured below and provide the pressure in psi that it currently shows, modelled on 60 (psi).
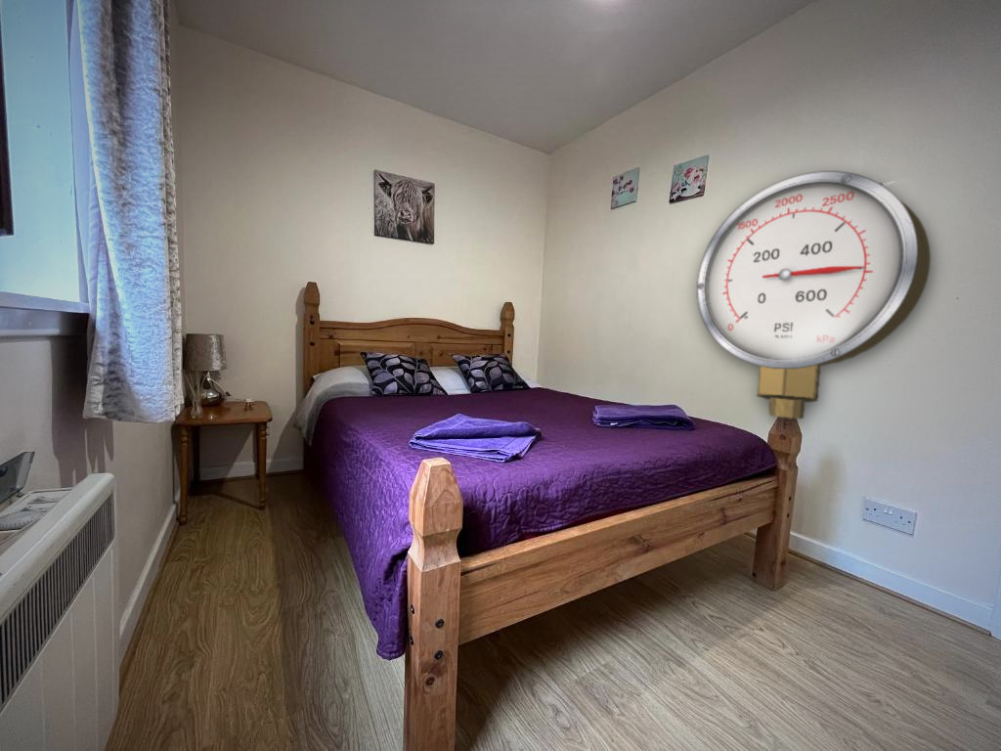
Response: 500 (psi)
